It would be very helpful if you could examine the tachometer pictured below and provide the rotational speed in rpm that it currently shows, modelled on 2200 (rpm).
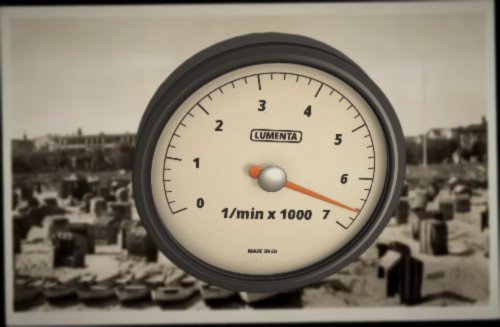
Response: 6600 (rpm)
